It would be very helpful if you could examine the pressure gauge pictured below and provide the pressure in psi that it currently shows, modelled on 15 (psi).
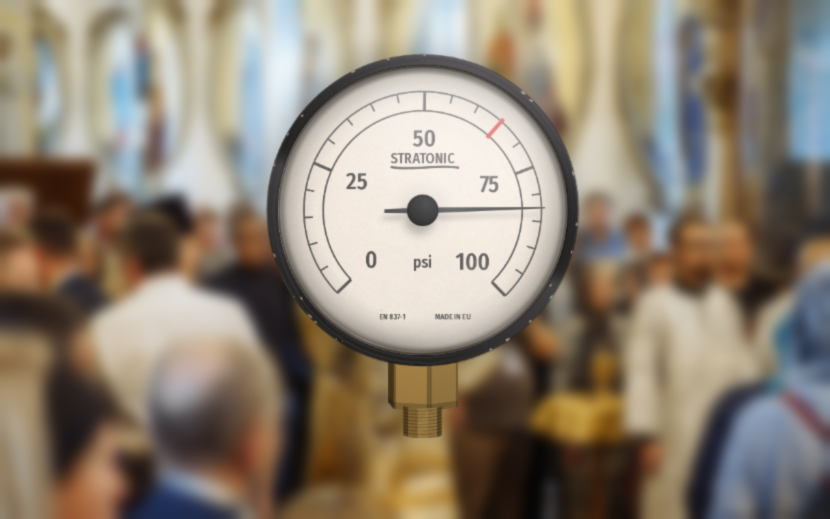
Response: 82.5 (psi)
